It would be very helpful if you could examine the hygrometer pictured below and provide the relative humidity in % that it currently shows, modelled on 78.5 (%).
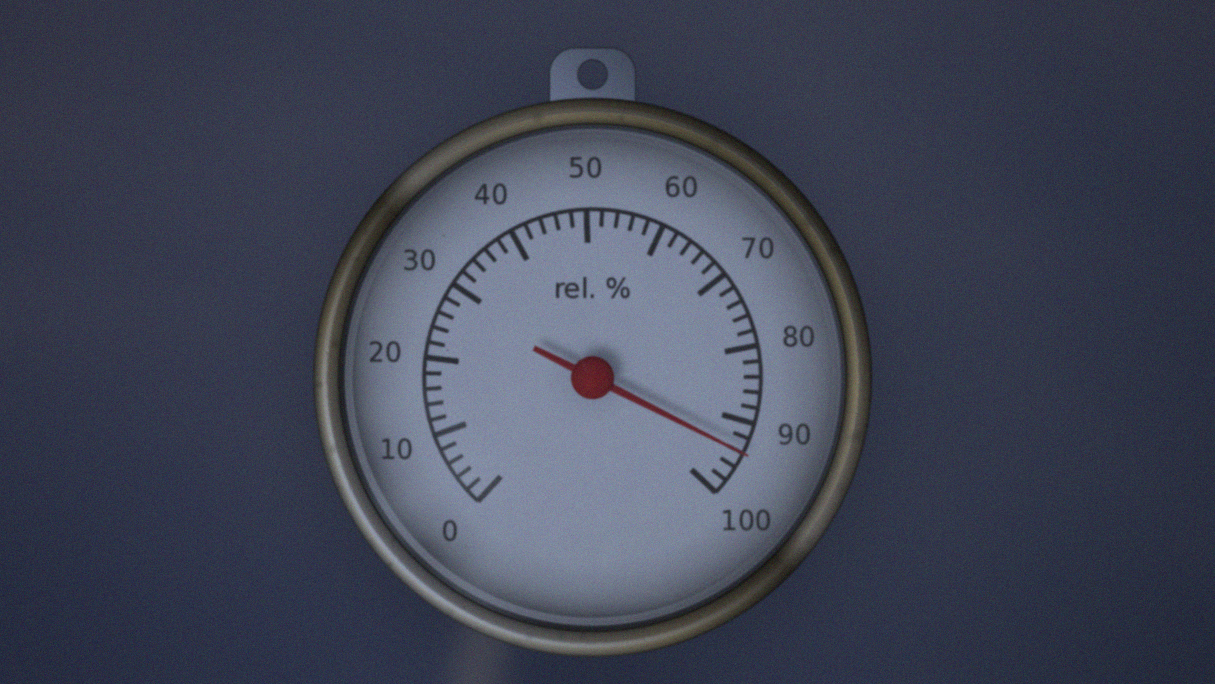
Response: 94 (%)
